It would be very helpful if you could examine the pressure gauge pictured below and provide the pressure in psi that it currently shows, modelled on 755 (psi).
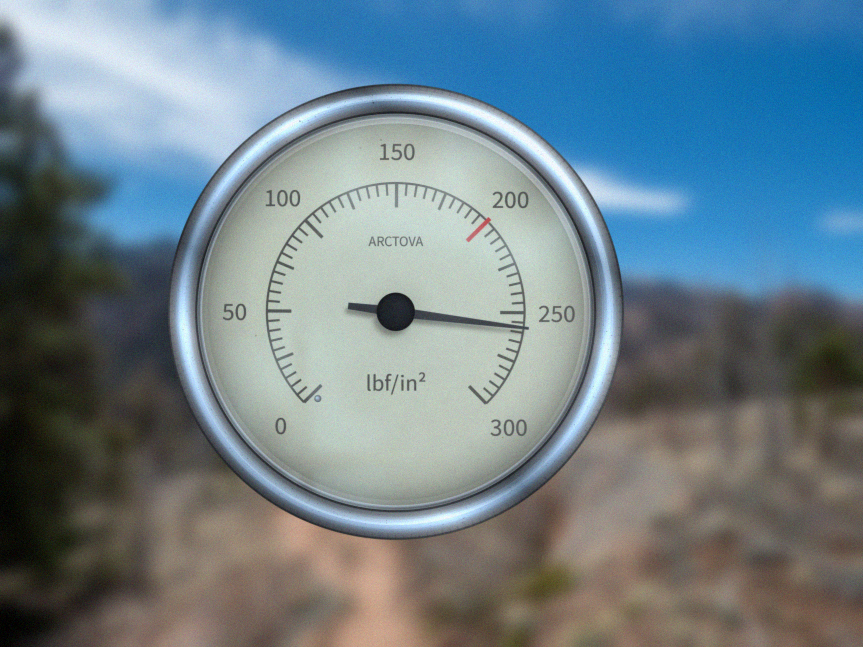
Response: 257.5 (psi)
